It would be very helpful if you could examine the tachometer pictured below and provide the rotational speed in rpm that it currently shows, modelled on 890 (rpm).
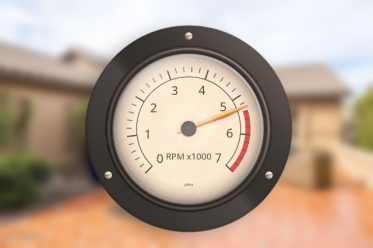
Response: 5300 (rpm)
